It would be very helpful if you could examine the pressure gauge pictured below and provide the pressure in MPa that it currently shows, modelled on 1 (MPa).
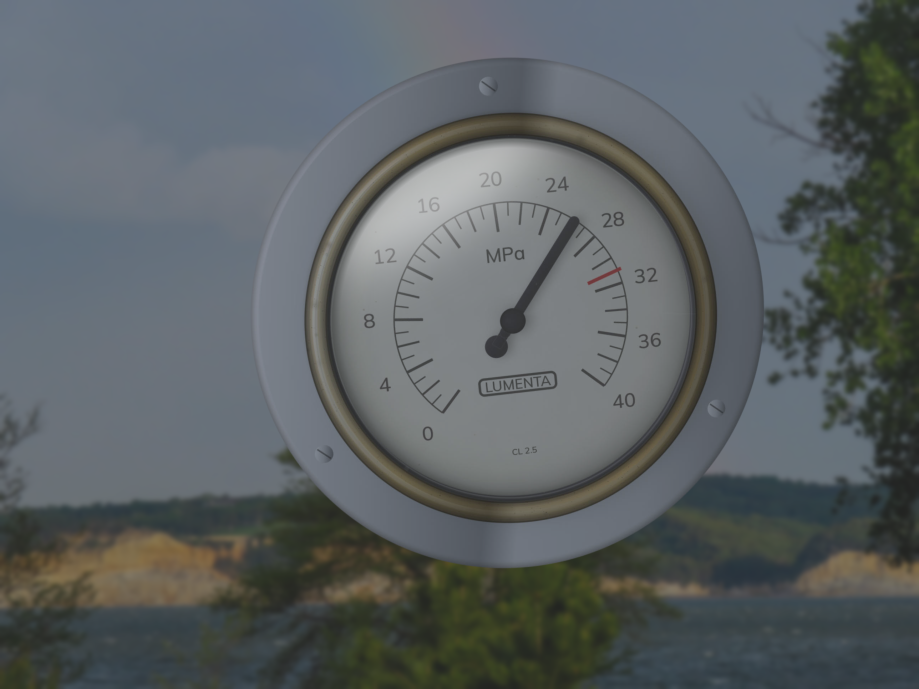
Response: 26 (MPa)
